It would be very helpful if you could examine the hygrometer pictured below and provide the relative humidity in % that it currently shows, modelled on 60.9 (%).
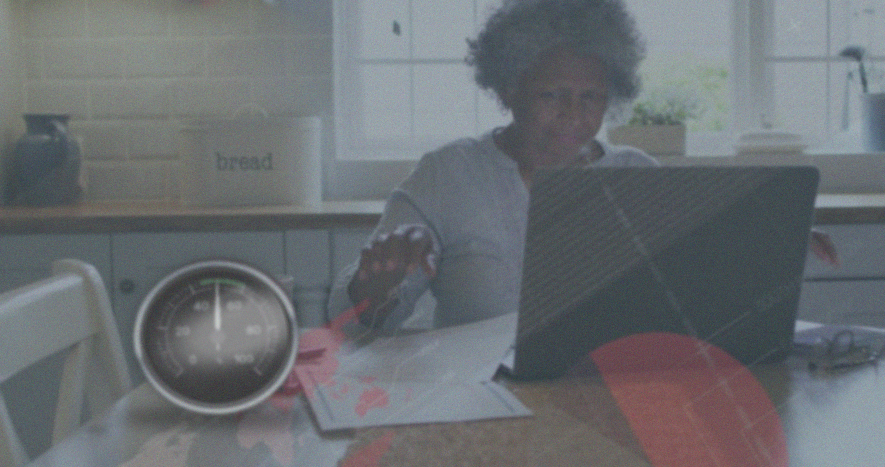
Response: 50 (%)
